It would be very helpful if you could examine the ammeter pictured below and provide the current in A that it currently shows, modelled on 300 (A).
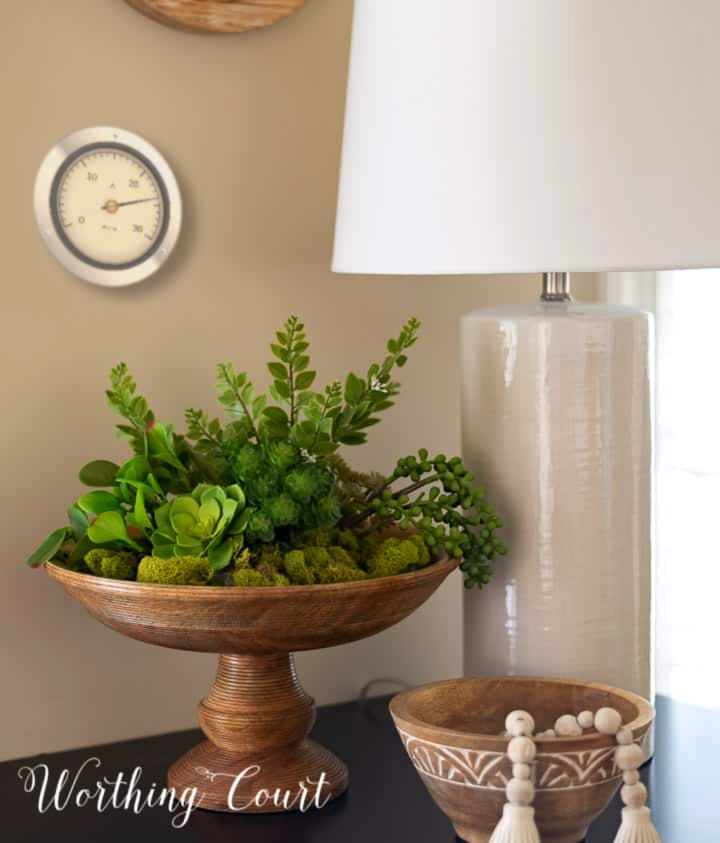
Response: 24 (A)
